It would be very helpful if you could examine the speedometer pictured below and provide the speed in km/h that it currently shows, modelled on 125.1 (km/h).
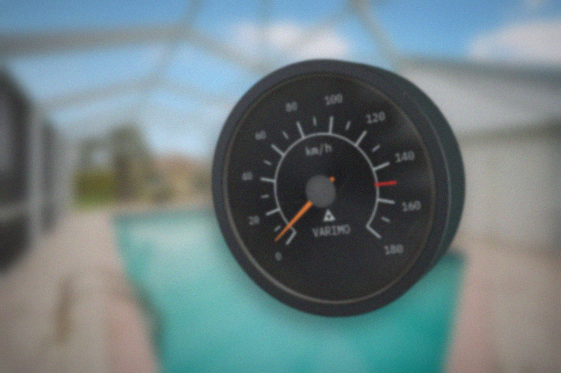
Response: 5 (km/h)
